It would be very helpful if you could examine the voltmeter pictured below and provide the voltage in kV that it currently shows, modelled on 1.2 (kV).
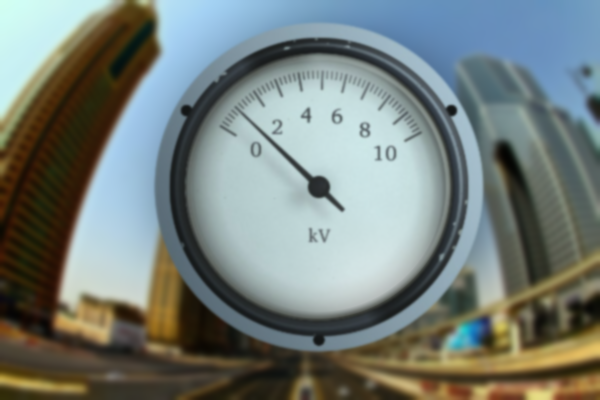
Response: 1 (kV)
